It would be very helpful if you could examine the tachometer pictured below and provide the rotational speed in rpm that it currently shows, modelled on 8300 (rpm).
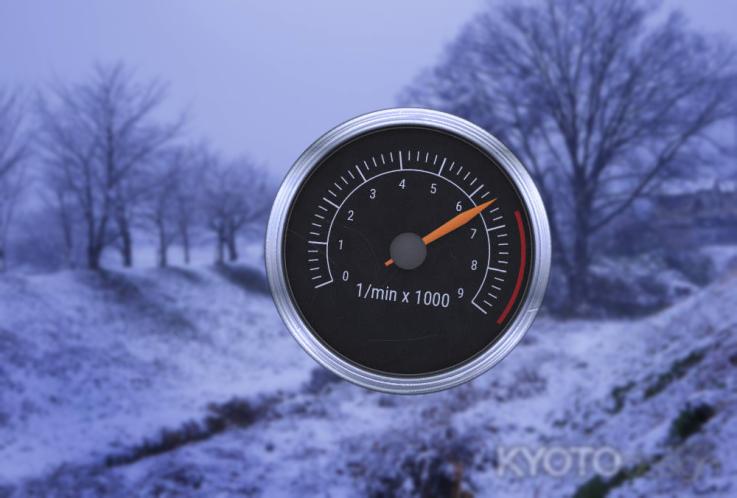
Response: 6400 (rpm)
